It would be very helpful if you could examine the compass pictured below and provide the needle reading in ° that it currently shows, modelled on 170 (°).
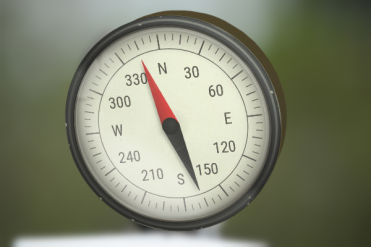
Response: 345 (°)
